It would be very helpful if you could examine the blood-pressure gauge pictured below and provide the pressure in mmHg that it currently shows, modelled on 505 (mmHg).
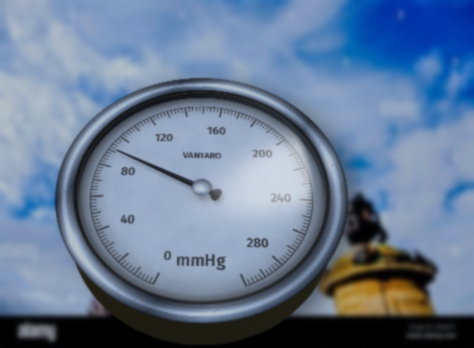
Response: 90 (mmHg)
